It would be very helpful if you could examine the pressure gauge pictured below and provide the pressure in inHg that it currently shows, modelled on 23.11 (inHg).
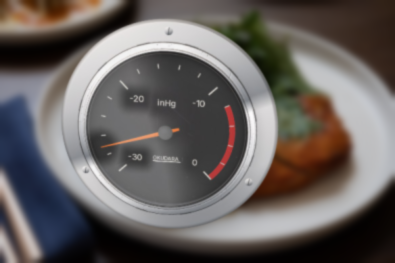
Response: -27 (inHg)
